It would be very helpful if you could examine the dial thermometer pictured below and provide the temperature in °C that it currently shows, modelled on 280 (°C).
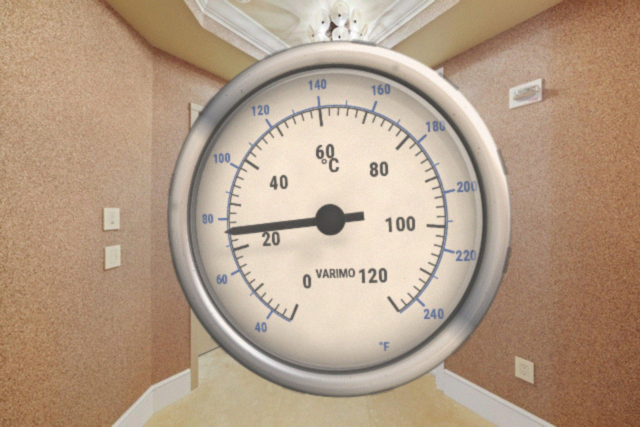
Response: 24 (°C)
